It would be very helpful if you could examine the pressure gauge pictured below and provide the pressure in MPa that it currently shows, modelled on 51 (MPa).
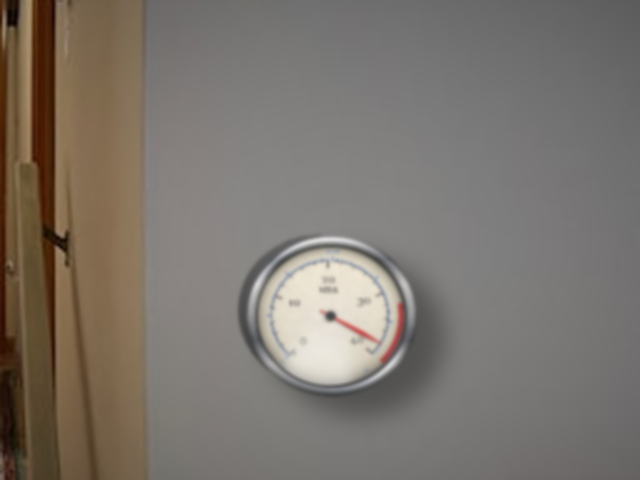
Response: 38 (MPa)
